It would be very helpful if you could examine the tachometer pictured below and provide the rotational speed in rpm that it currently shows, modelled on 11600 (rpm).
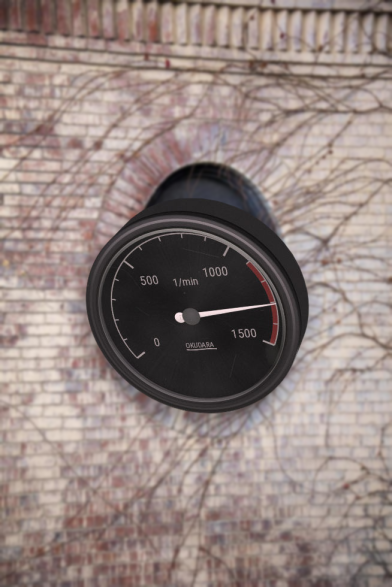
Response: 1300 (rpm)
